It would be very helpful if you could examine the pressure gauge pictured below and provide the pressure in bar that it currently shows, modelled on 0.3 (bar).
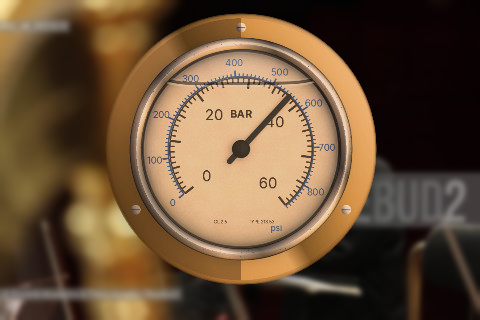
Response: 38 (bar)
